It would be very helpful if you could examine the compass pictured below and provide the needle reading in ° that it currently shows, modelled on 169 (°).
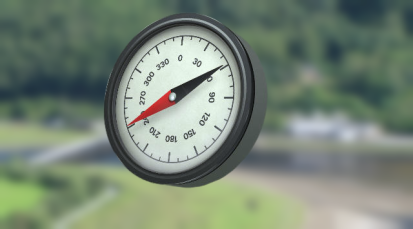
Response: 240 (°)
